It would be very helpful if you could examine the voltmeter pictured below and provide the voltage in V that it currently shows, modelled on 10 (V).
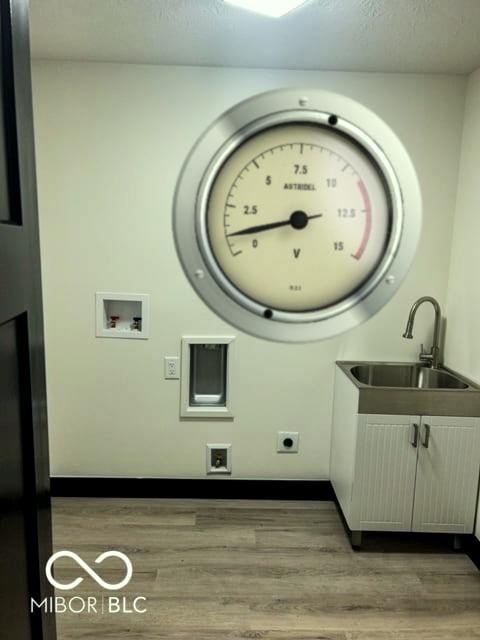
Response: 1 (V)
